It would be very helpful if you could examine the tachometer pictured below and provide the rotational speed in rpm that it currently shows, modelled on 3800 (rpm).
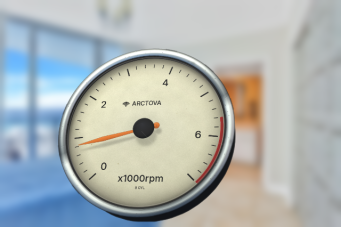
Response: 800 (rpm)
